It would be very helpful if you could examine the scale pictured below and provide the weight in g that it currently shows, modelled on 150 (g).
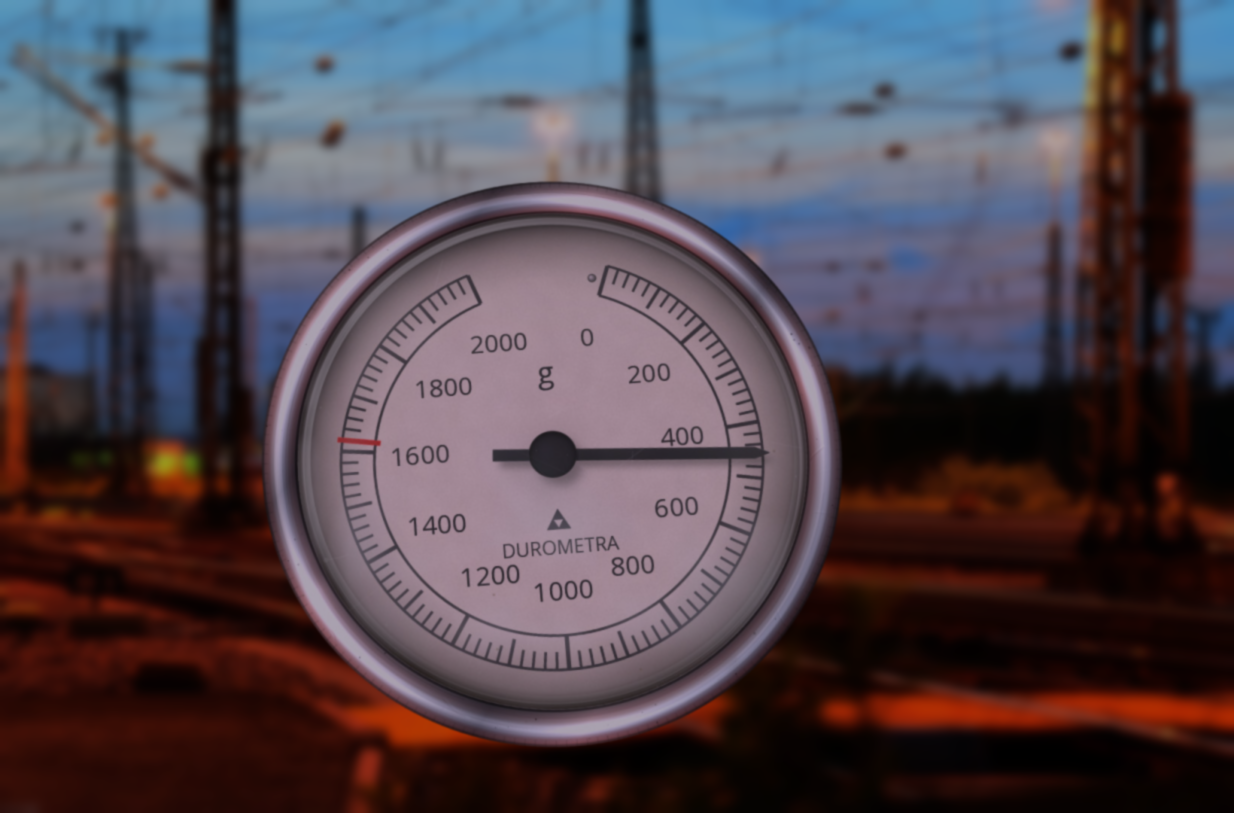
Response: 460 (g)
